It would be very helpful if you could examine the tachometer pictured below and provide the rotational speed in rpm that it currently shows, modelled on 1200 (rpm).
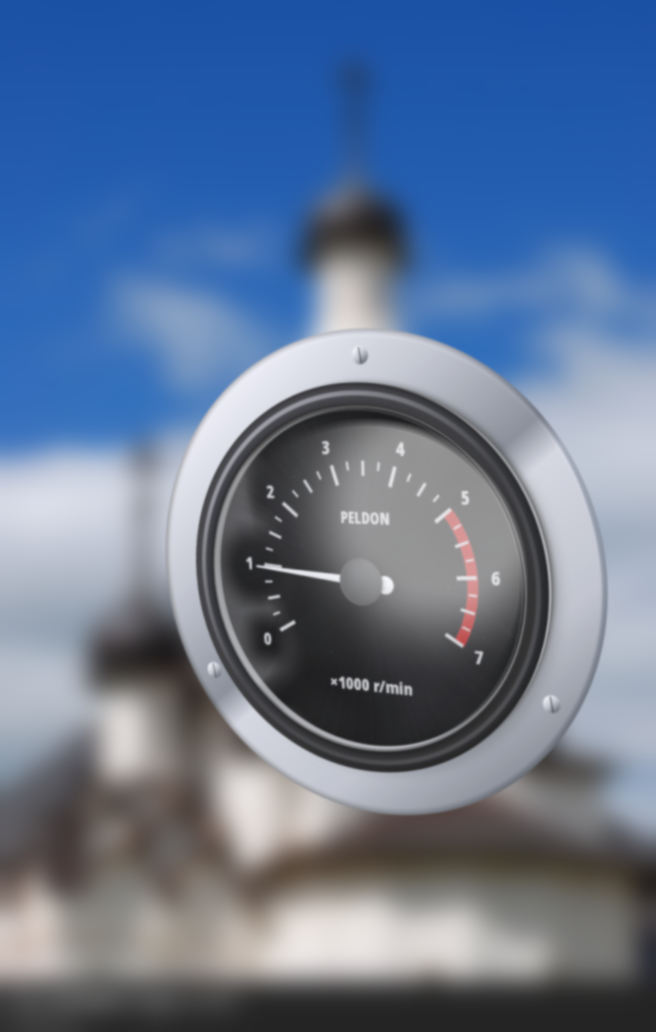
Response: 1000 (rpm)
